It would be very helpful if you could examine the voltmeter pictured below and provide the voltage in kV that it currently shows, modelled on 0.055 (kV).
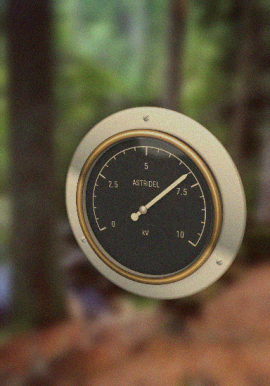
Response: 7 (kV)
